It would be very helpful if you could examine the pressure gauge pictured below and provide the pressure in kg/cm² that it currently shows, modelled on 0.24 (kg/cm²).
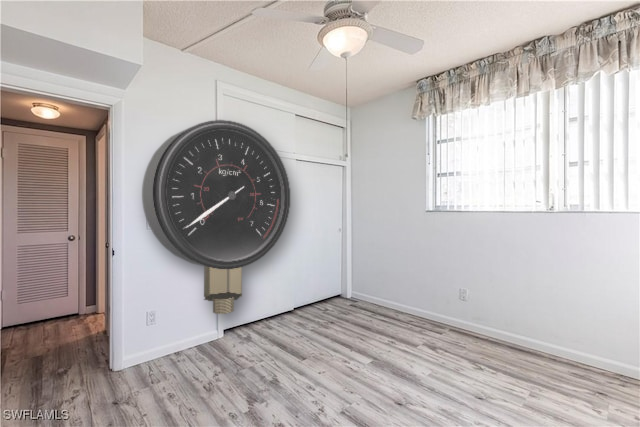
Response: 0.2 (kg/cm²)
